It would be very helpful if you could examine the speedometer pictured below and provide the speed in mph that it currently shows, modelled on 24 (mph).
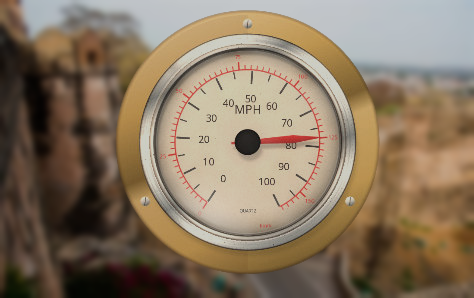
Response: 77.5 (mph)
